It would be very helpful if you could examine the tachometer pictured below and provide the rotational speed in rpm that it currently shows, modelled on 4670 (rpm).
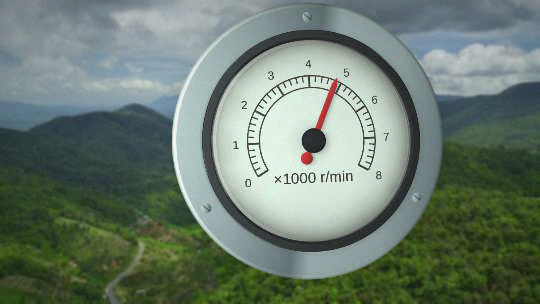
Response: 4800 (rpm)
